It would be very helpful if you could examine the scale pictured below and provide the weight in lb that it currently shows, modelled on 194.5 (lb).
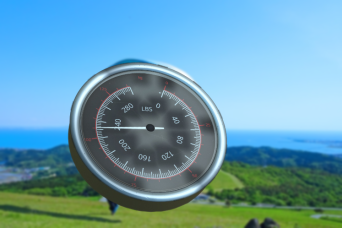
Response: 230 (lb)
